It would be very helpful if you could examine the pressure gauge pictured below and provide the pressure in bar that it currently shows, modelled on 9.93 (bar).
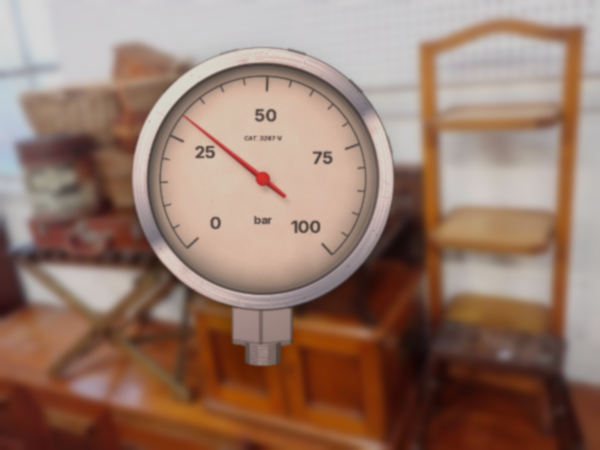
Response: 30 (bar)
